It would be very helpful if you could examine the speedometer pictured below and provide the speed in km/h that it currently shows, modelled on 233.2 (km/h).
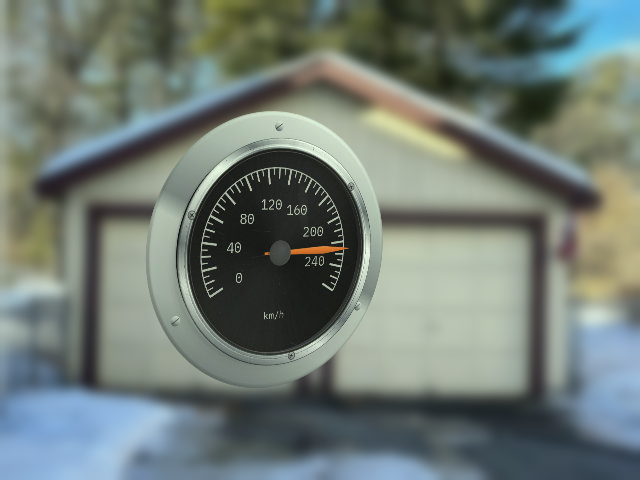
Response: 225 (km/h)
